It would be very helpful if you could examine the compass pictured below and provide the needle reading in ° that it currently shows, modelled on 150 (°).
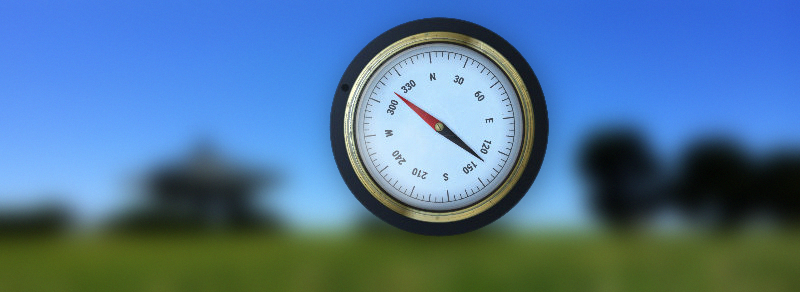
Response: 315 (°)
